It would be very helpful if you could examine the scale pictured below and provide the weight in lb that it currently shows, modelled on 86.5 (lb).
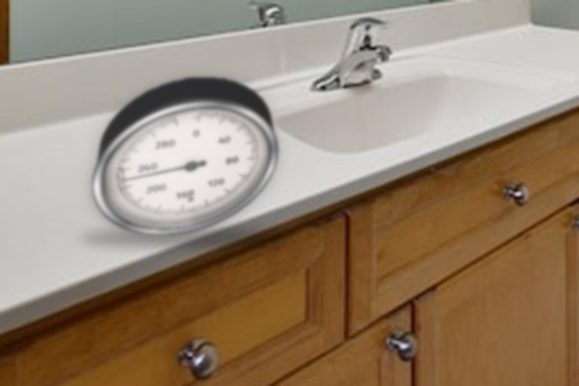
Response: 230 (lb)
